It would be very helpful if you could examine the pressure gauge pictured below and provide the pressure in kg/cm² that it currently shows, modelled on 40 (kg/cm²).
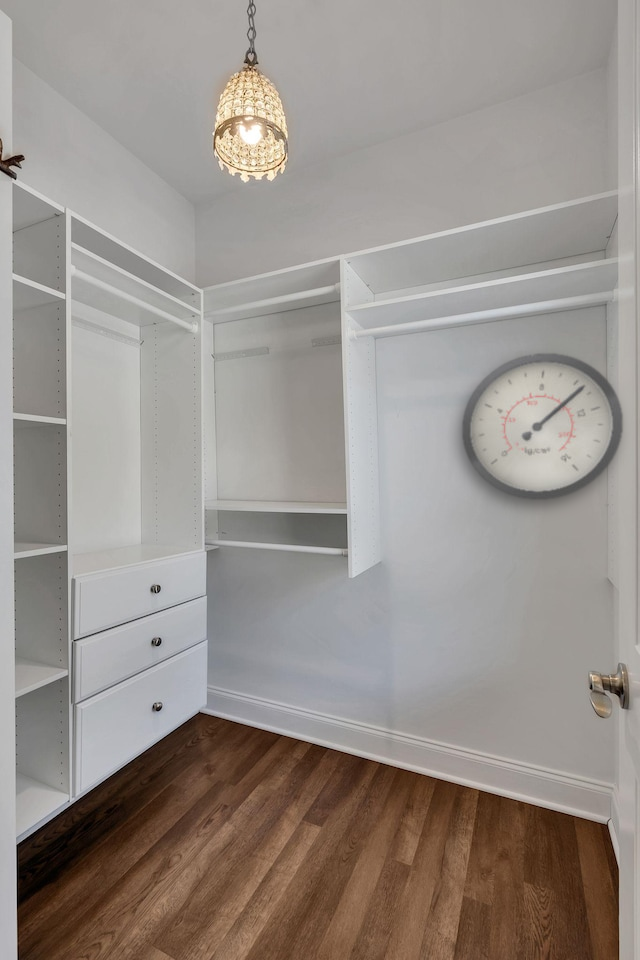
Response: 10.5 (kg/cm²)
